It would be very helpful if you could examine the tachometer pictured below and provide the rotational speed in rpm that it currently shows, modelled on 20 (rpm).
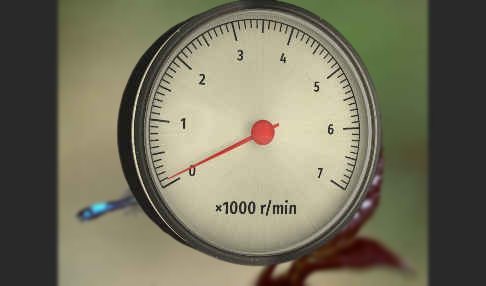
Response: 100 (rpm)
